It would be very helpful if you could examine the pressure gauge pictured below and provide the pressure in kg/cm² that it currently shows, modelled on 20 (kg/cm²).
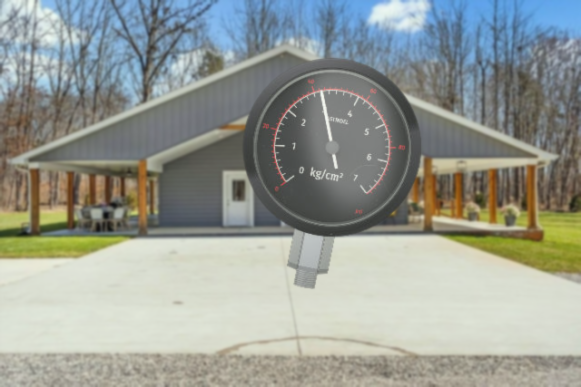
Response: 3 (kg/cm²)
